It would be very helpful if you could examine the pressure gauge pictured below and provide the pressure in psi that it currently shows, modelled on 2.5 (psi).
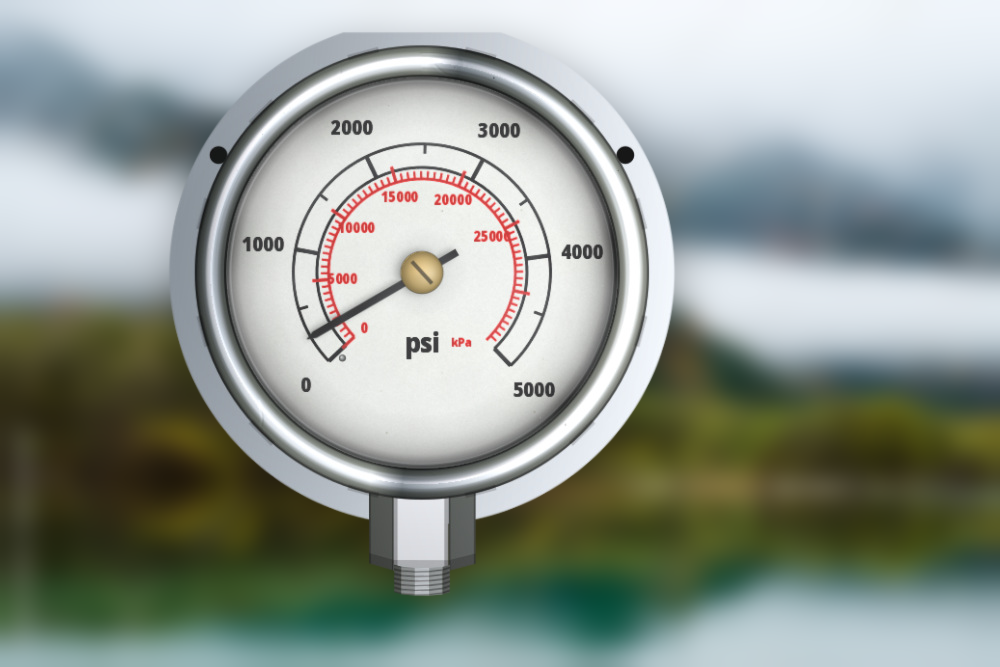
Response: 250 (psi)
